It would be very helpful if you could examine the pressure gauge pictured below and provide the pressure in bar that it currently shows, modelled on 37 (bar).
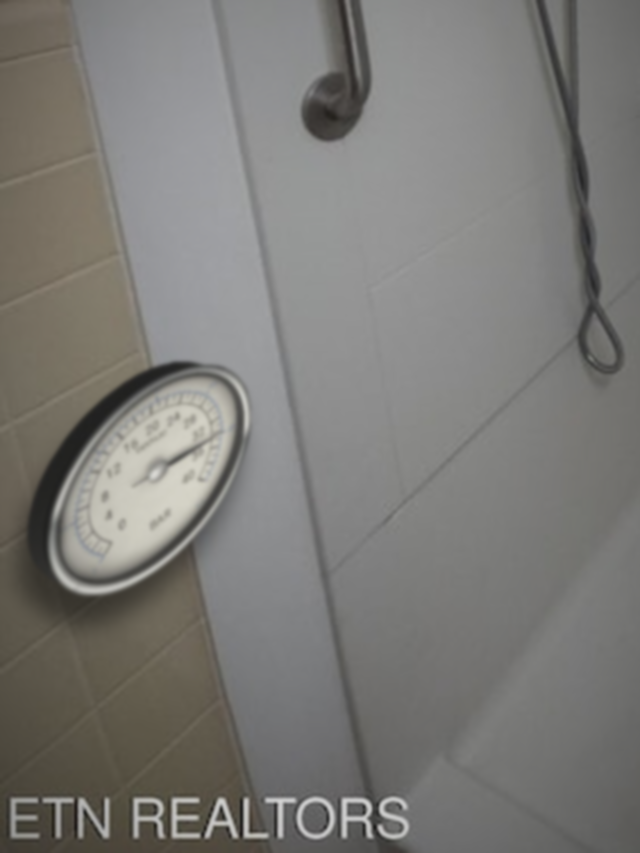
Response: 34 (bar)
